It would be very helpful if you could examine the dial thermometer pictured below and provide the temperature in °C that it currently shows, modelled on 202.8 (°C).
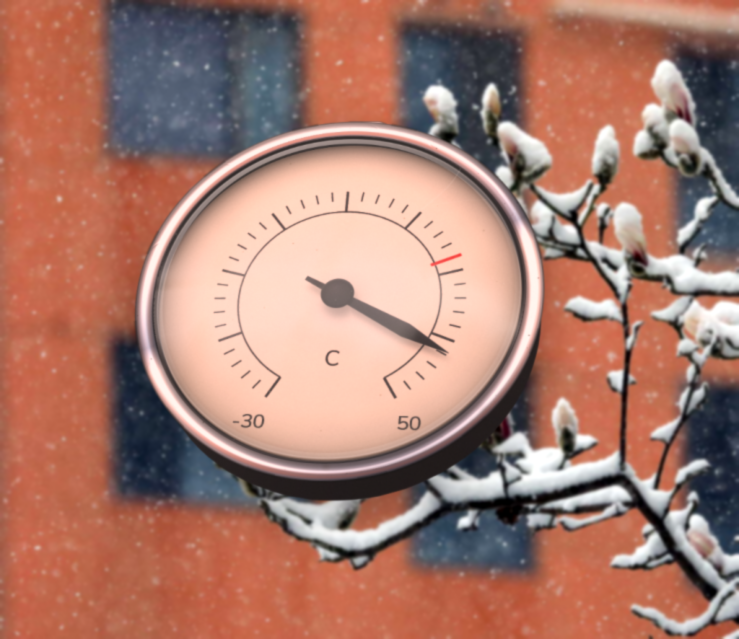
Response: 42 (°C)
